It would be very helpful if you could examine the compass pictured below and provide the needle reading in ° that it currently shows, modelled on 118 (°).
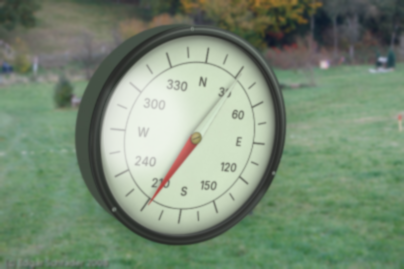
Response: 210 (°)
